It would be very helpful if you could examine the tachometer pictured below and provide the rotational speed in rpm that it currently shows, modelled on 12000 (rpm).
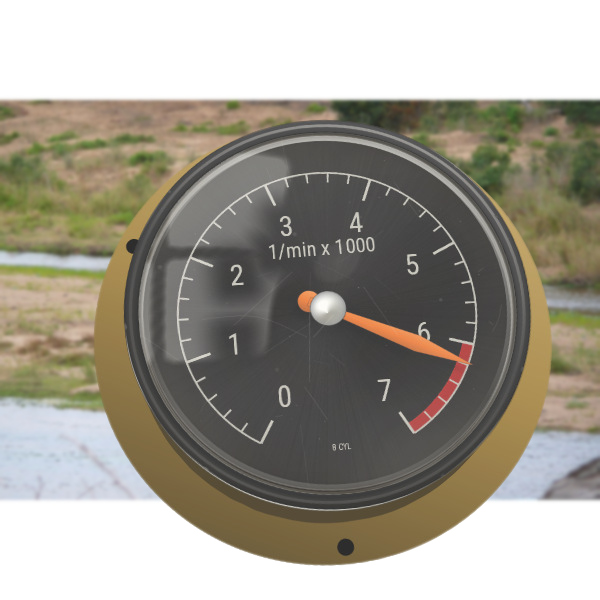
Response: 6200 (rpm)
